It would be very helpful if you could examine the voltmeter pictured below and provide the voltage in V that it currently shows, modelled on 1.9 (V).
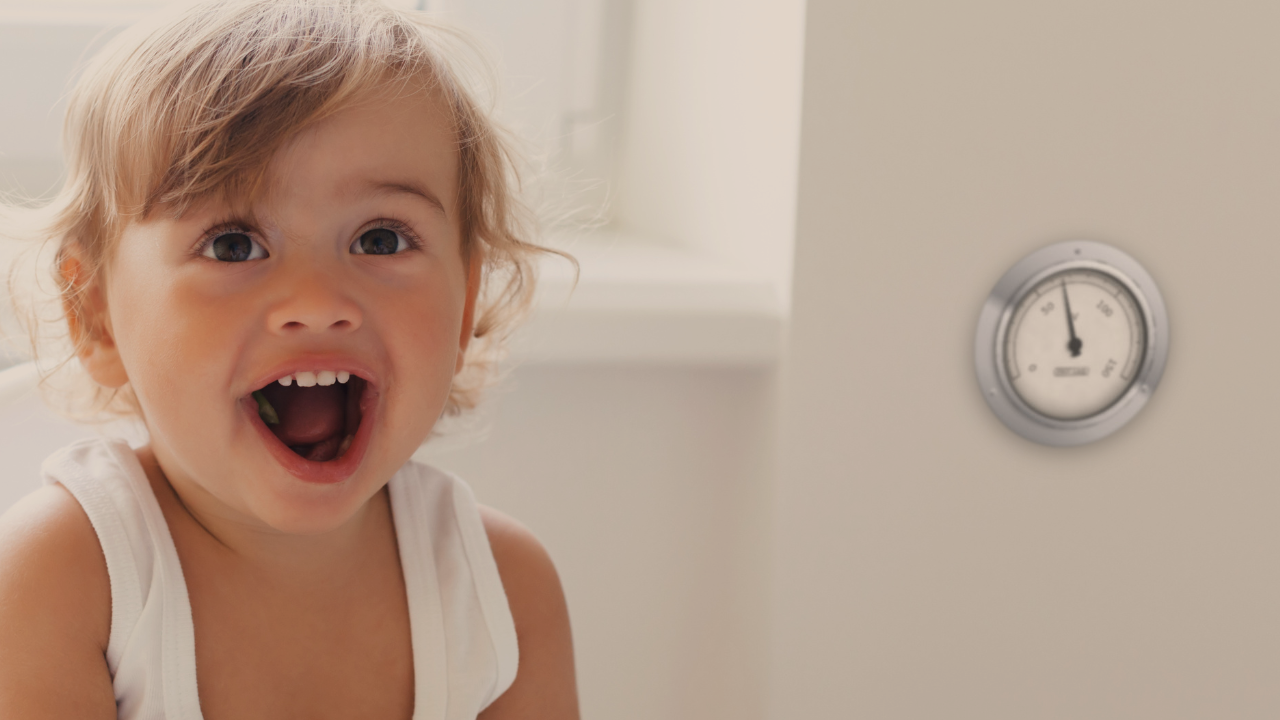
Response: 65 (V)
